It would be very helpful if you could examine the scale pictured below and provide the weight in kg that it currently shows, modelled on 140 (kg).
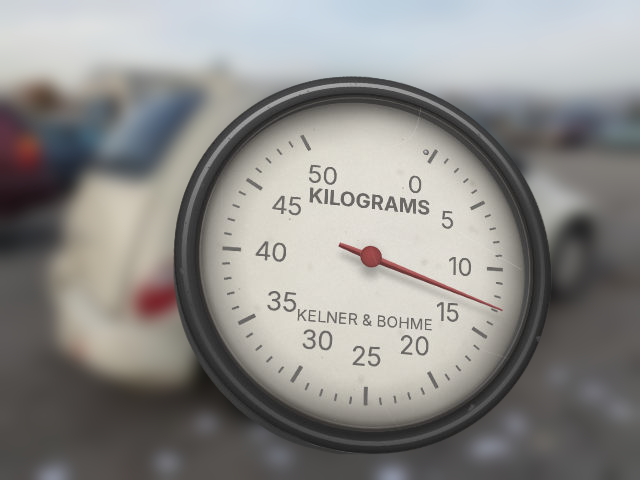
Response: 13 (kg)
